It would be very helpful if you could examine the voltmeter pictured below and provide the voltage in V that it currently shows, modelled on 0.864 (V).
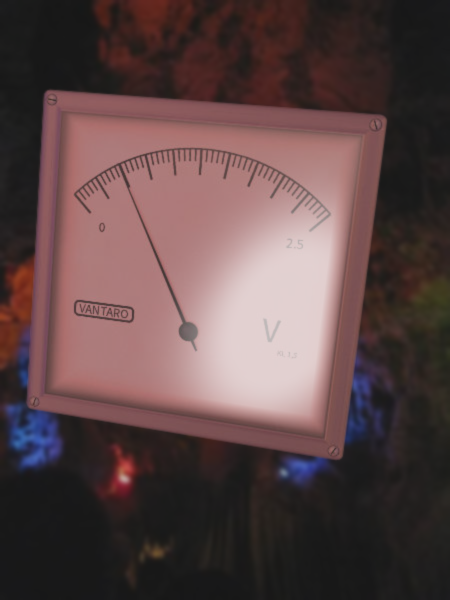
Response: 0.5 (V)
